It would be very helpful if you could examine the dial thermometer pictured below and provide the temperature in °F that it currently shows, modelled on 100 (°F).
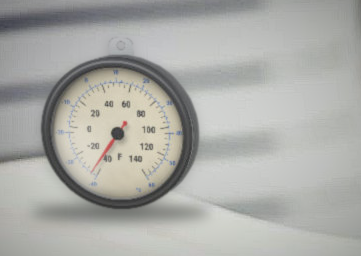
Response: -36 (°F)
